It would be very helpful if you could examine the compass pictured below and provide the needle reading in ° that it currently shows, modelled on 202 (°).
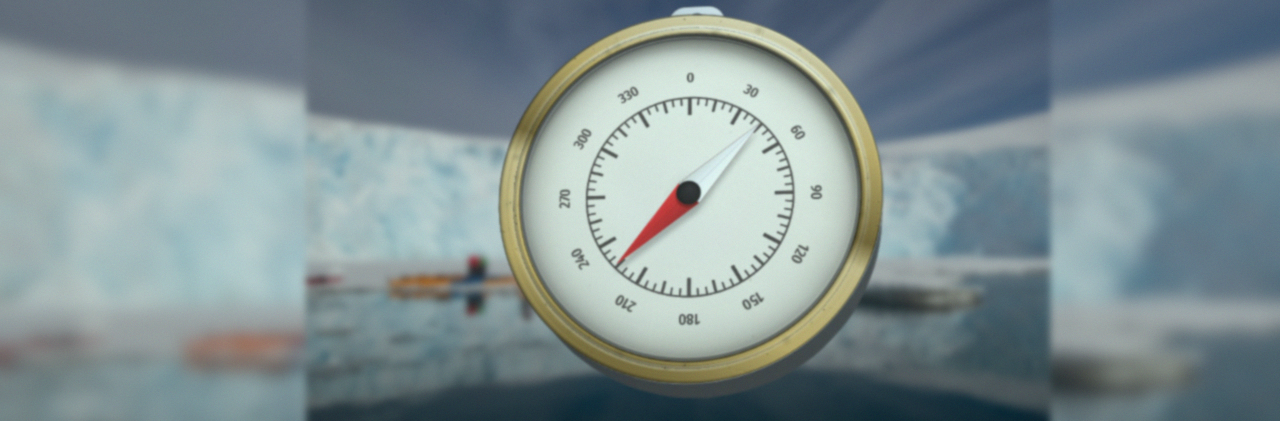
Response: 225 (°)
